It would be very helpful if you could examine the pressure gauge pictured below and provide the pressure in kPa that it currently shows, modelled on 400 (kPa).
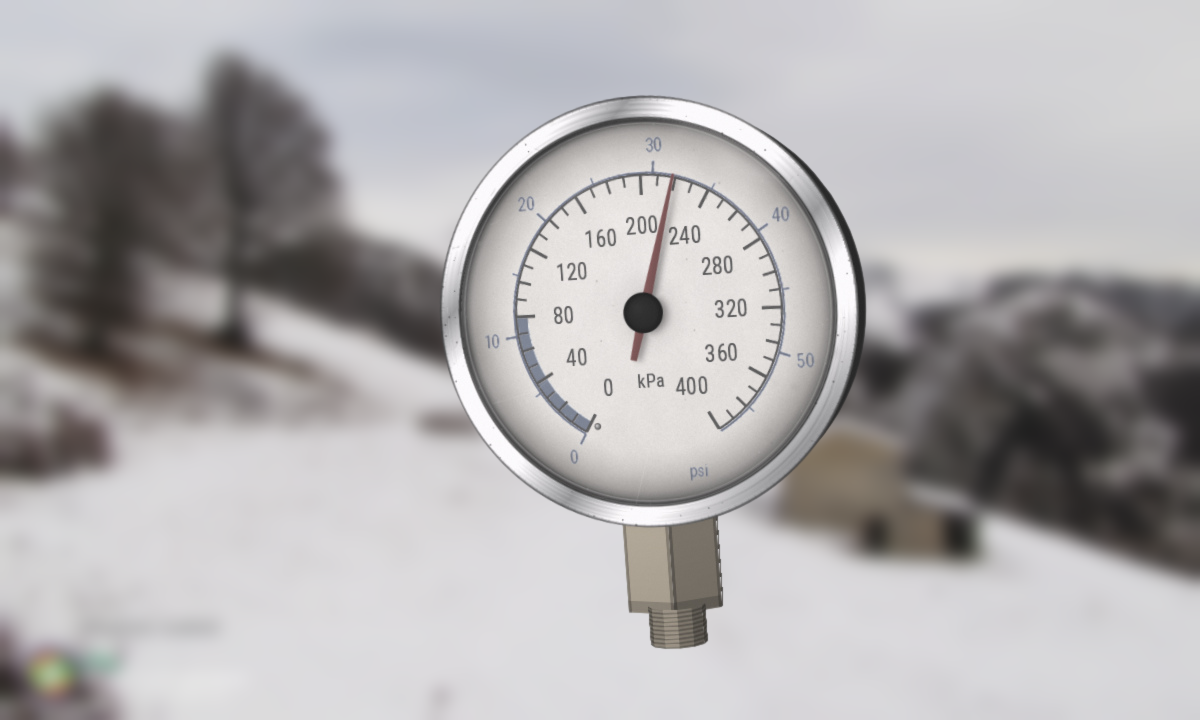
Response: 220 (kPa)
